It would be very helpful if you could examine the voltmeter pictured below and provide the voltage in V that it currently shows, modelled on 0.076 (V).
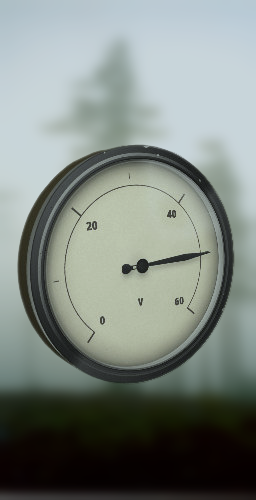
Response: 50 (V)
